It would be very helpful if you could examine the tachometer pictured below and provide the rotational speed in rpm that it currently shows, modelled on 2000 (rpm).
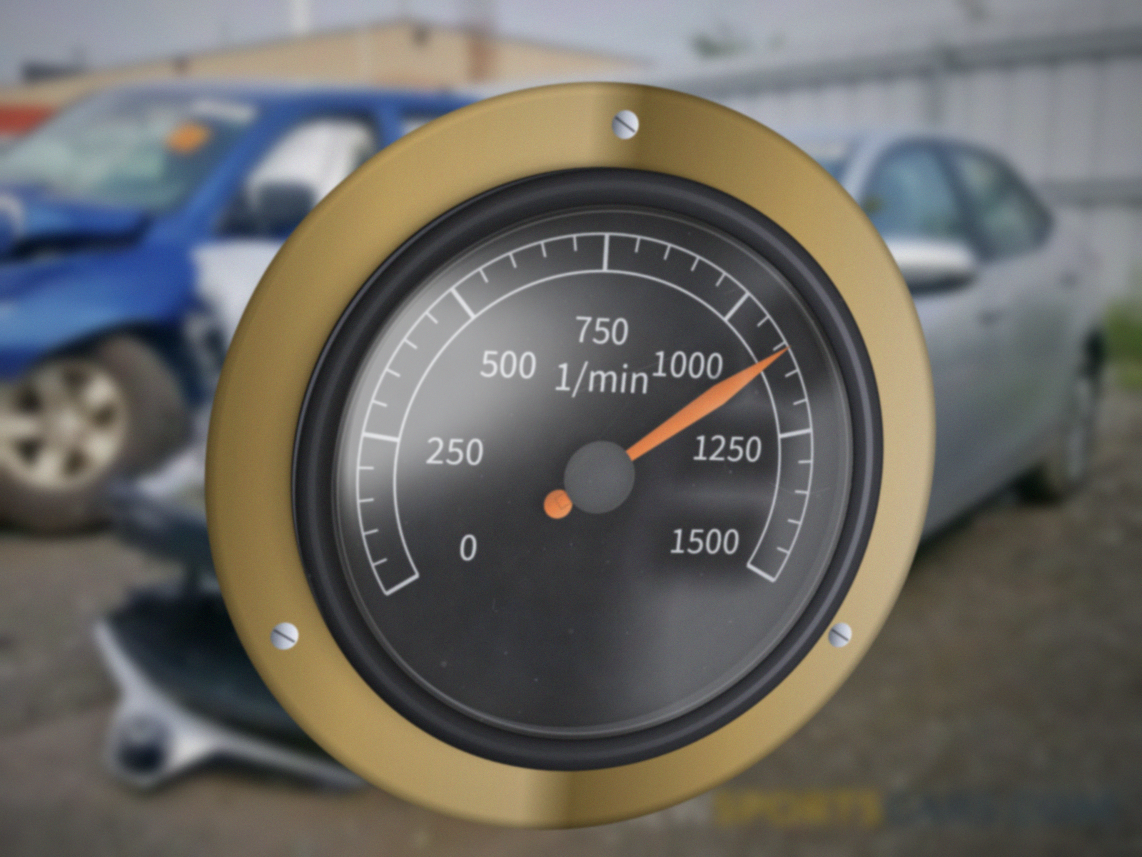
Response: 1100 (rpm)
